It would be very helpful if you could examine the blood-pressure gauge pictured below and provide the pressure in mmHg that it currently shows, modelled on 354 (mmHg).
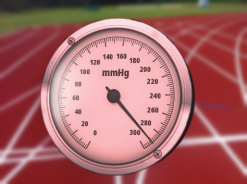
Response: 290 (mmHg)
